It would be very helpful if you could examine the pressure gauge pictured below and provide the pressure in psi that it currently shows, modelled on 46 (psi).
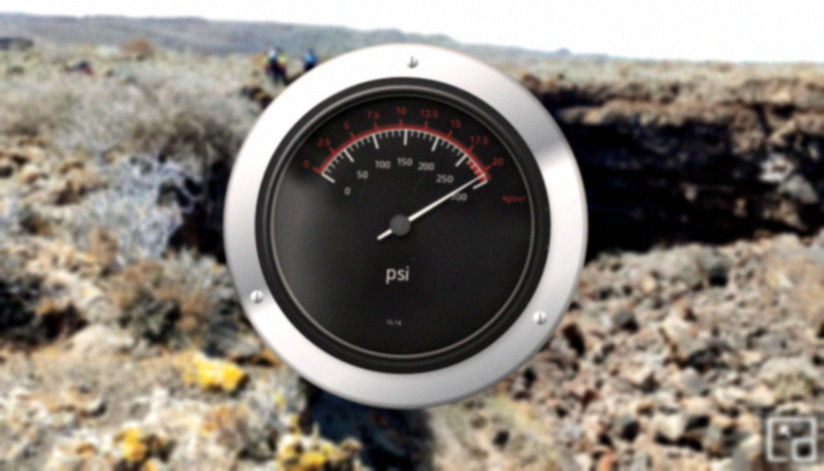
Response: 290 (psi)
